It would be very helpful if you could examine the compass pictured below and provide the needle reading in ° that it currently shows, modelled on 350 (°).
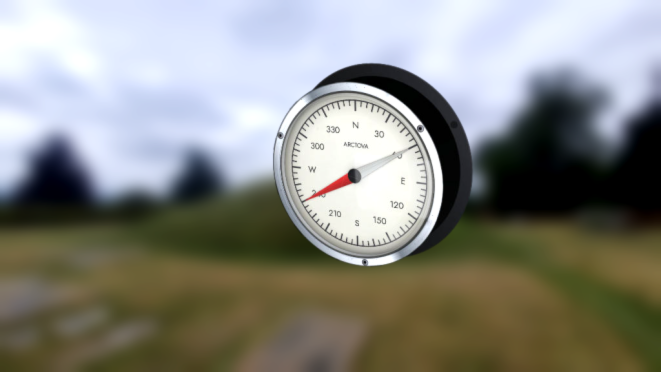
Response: 240 (°)
